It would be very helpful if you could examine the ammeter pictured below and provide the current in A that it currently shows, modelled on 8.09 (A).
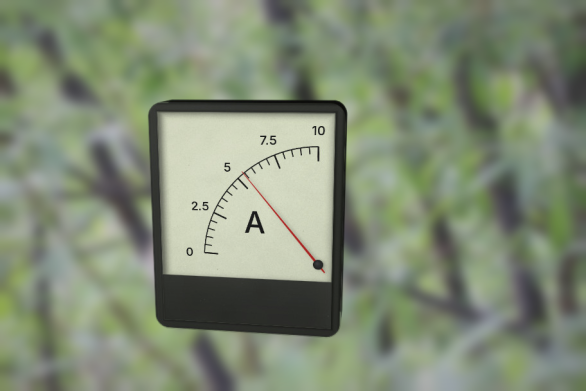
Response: 5.5 (A)
